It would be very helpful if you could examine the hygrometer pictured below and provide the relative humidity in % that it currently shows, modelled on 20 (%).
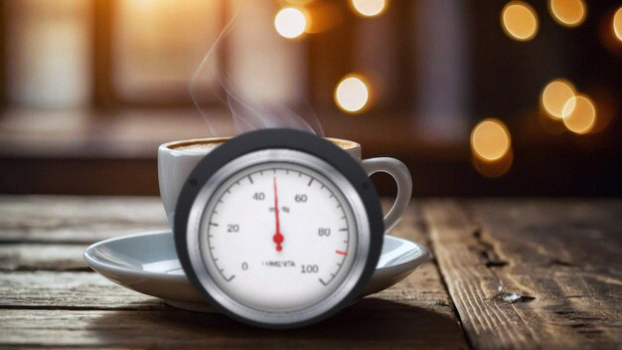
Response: 48 (%)
